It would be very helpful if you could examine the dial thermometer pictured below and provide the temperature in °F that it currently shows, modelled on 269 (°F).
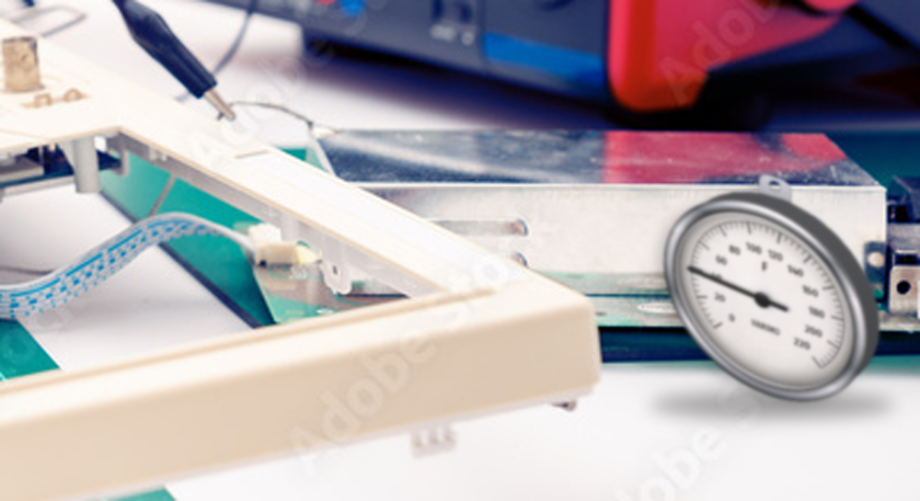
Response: 40 (°F)
